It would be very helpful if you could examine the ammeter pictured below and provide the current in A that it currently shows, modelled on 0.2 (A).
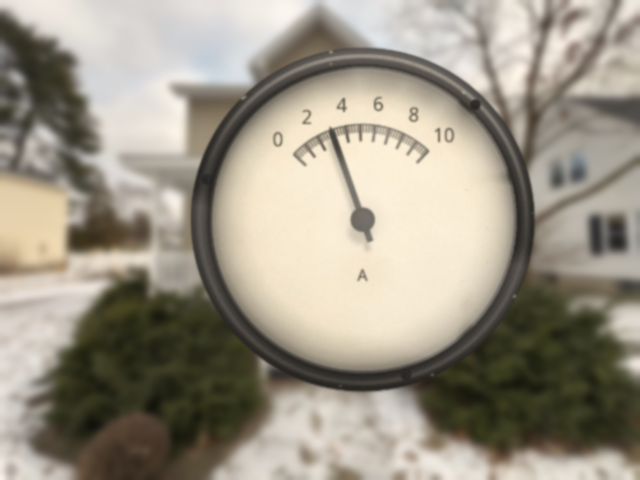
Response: 3 (A)
